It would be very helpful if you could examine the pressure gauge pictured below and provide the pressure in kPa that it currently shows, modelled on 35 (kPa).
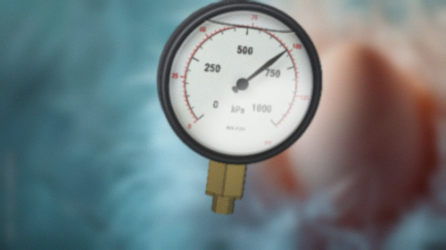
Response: 675 (kPa)
